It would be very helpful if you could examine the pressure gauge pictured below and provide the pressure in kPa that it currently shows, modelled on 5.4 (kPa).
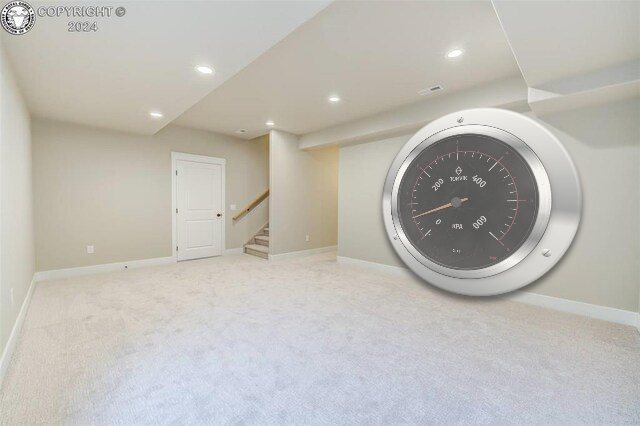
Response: 60 (kPa)
